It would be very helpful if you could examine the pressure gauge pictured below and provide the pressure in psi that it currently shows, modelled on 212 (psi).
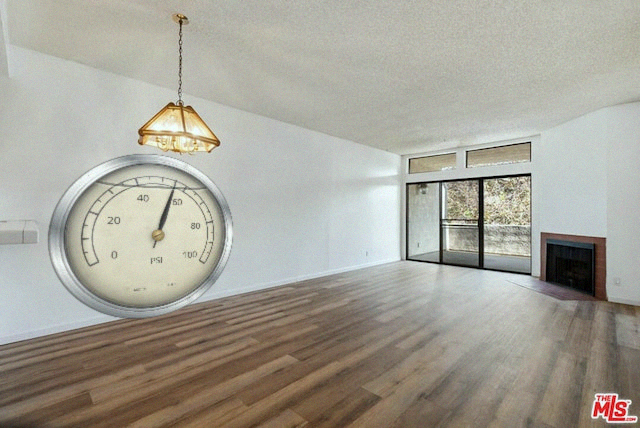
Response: 55 (psi)
